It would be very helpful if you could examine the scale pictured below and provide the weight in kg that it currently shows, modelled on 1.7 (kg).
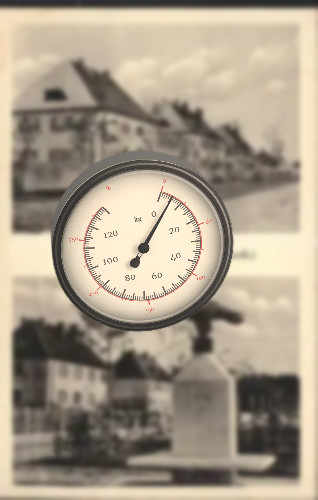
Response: 5 (kg)
